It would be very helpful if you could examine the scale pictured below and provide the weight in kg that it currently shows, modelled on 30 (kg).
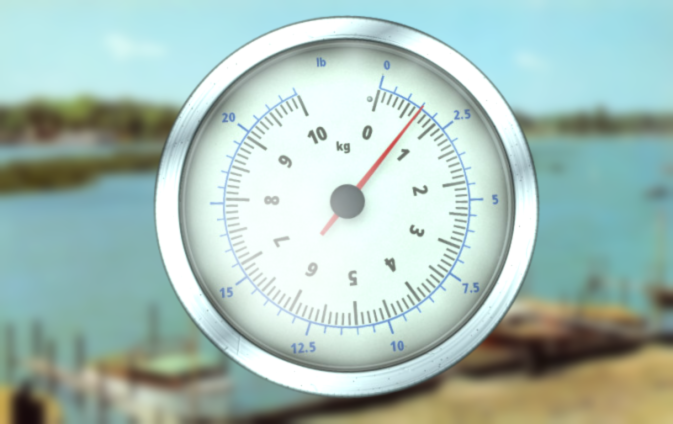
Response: 0.7 (kg)
